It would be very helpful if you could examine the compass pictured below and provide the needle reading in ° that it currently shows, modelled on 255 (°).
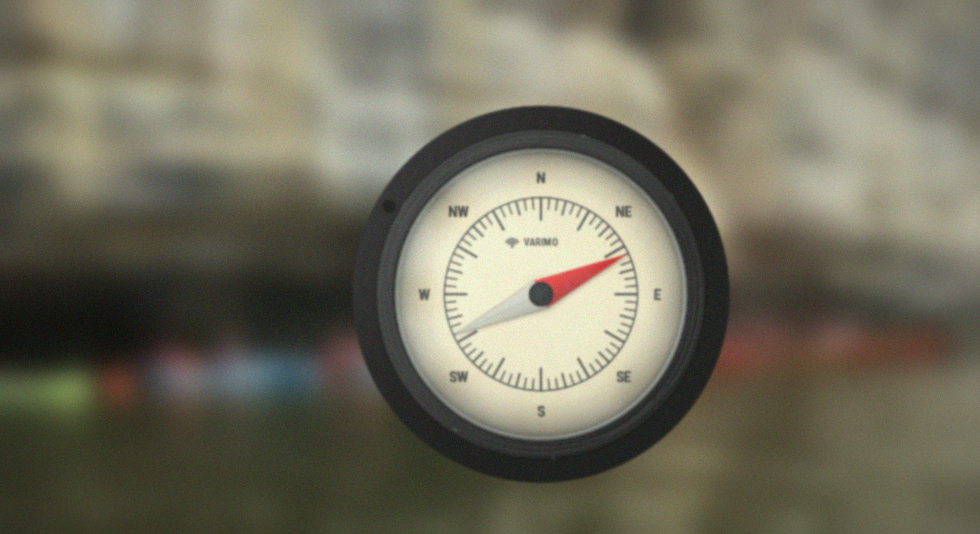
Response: 65 (°)
